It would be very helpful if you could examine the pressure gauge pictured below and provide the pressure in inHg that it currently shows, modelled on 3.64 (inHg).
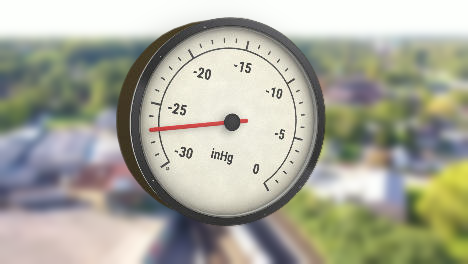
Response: -27 (inHg)
